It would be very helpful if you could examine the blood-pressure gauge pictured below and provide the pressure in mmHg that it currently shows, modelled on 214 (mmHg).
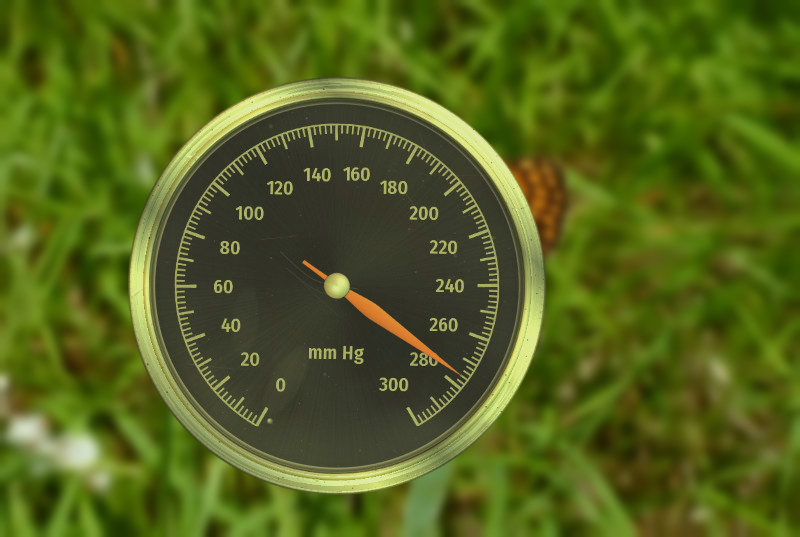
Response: 276 (mmHg)
